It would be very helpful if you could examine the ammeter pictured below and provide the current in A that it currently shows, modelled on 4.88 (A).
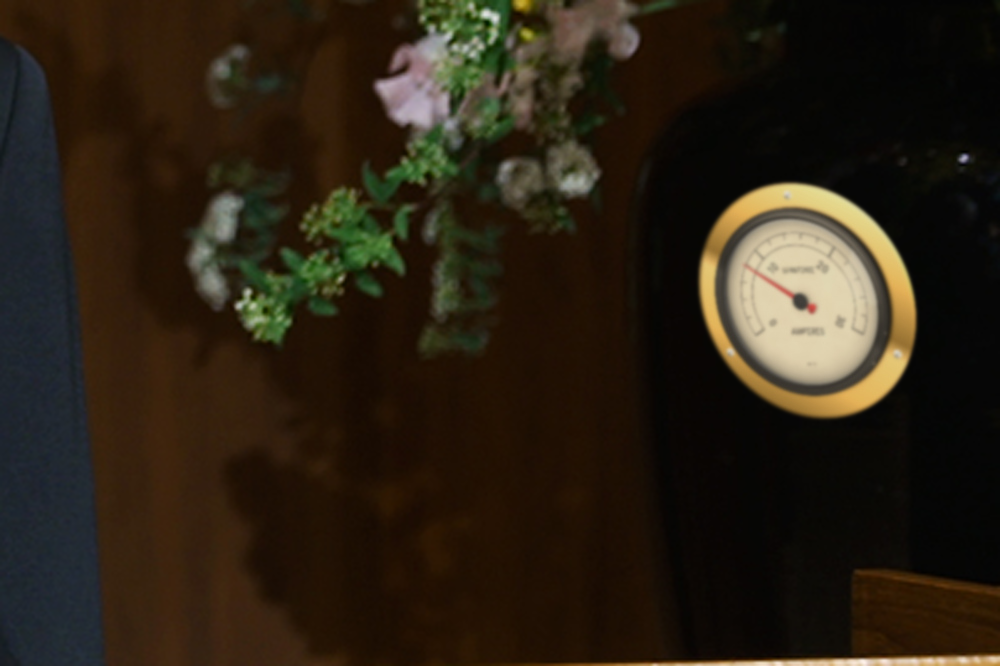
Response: 8 (A)
